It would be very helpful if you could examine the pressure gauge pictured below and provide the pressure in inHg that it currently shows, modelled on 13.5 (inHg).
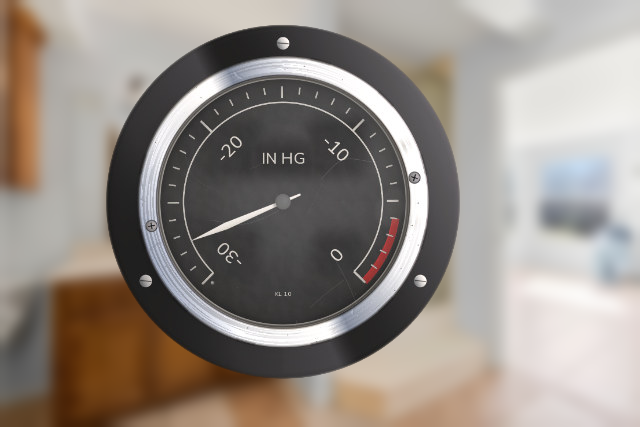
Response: -27.5 (inHg)
